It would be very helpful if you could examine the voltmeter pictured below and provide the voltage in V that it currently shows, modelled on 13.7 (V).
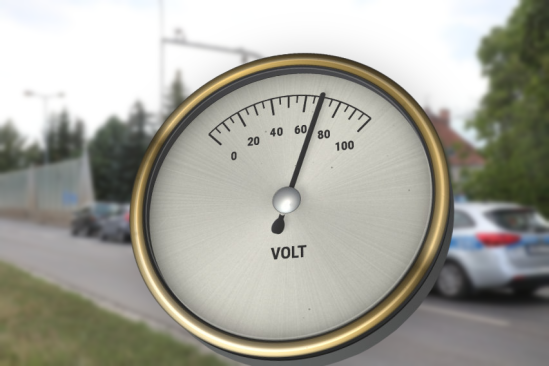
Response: 70 (V)
